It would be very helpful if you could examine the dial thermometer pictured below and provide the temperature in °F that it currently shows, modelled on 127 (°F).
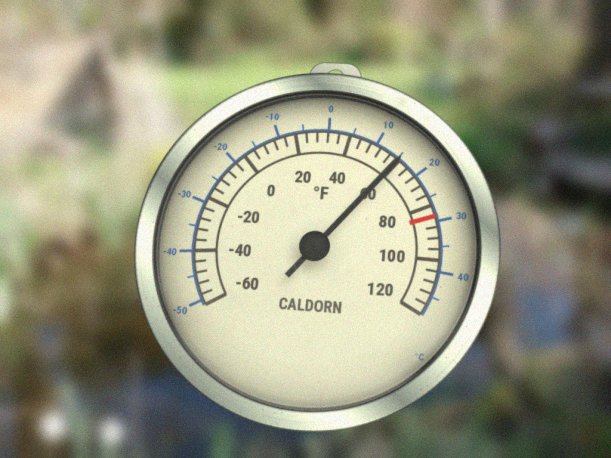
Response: 60 (°F)
